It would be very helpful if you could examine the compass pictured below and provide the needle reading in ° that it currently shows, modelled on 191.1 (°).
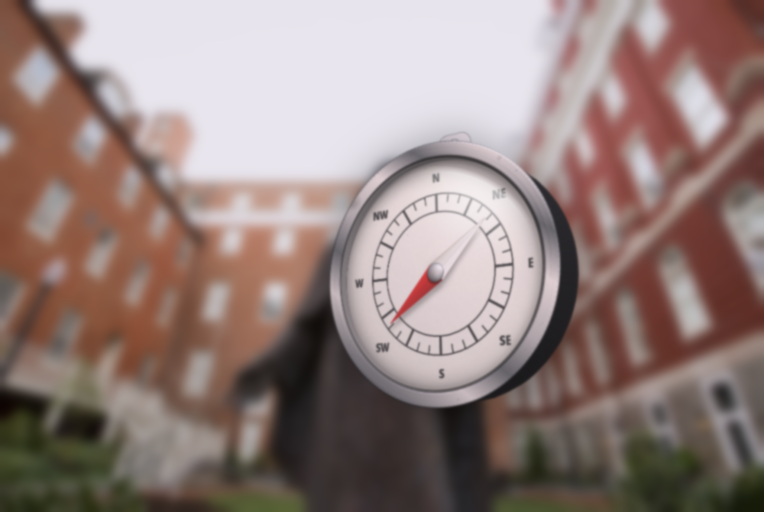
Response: 230 (°)
